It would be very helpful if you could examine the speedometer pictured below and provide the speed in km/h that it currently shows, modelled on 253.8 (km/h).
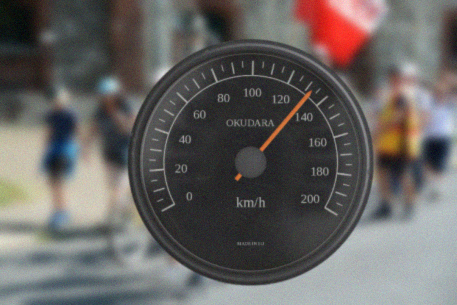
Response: 132.5 (km/h)
